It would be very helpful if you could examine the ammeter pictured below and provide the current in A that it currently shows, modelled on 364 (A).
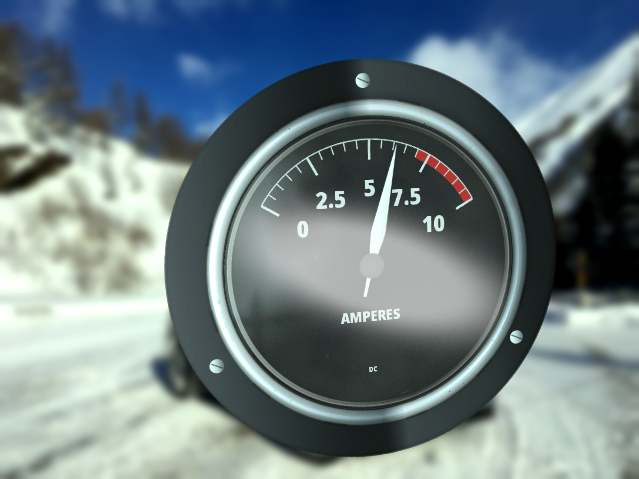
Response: 6 (A)
